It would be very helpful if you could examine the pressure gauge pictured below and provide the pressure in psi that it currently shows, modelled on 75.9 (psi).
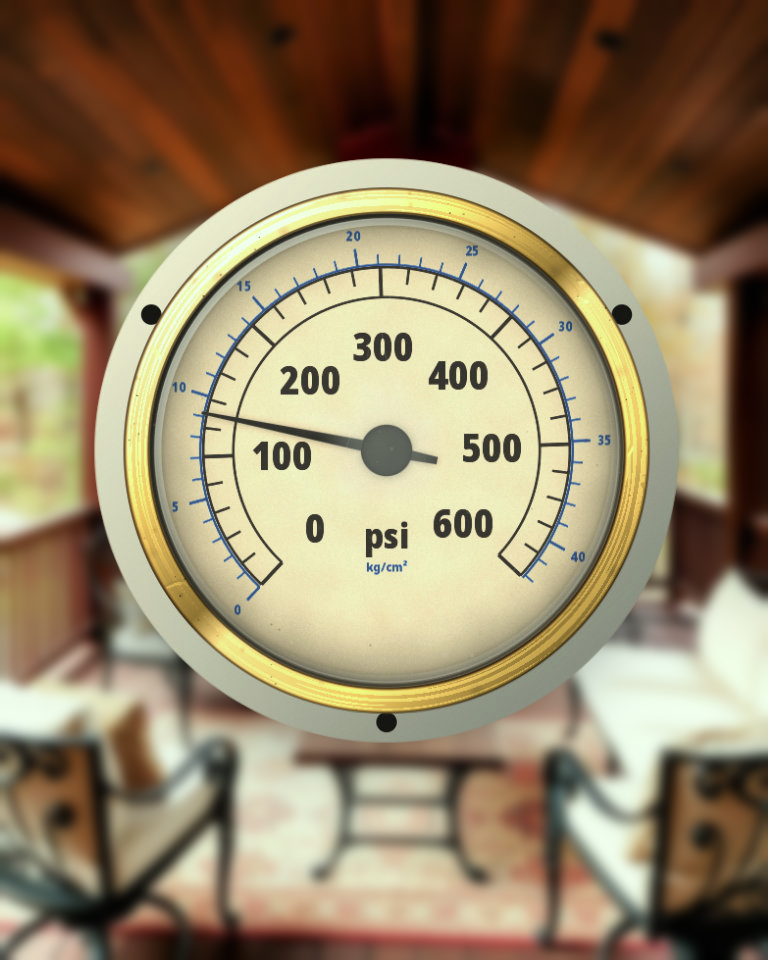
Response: 130 (psi)
